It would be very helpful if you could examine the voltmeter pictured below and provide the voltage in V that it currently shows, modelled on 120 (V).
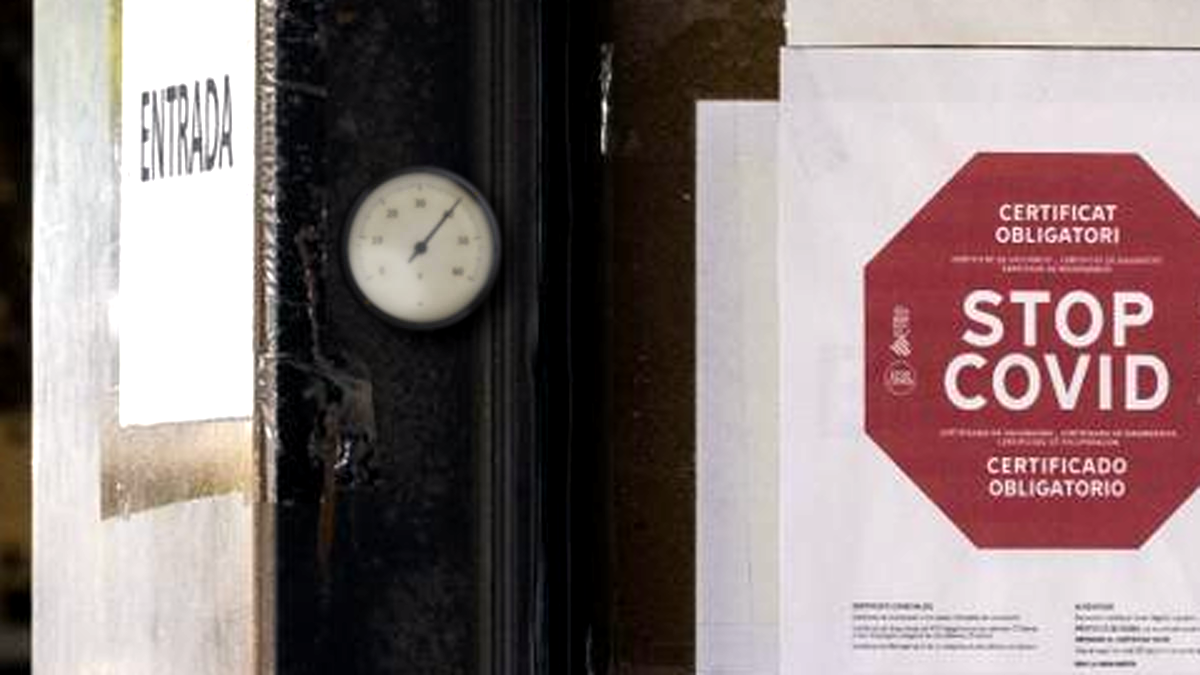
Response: 40 (V)
